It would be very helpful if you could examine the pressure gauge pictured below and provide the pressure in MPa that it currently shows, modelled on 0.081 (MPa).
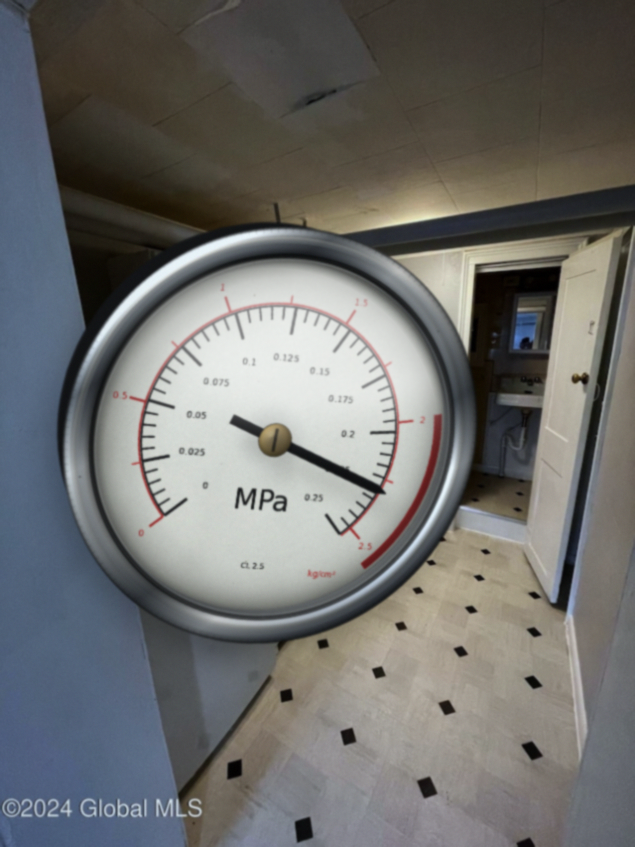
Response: 0.225 (MPa)
